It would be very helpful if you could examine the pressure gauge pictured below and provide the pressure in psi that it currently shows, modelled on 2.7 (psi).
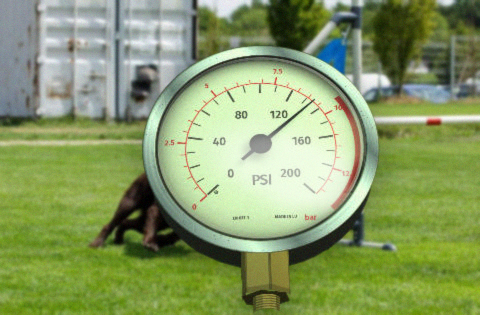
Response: 135 (psi)
